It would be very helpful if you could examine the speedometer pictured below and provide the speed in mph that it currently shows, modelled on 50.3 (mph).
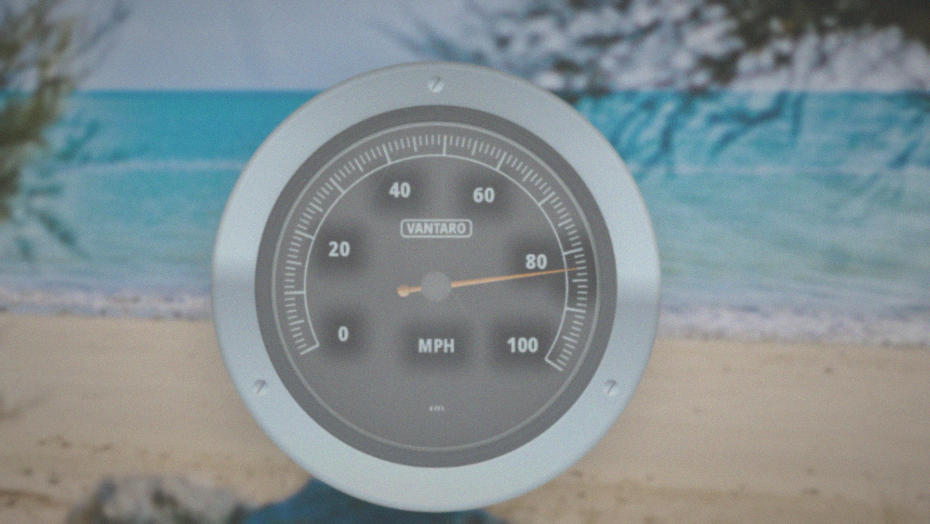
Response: 83 (mph)
